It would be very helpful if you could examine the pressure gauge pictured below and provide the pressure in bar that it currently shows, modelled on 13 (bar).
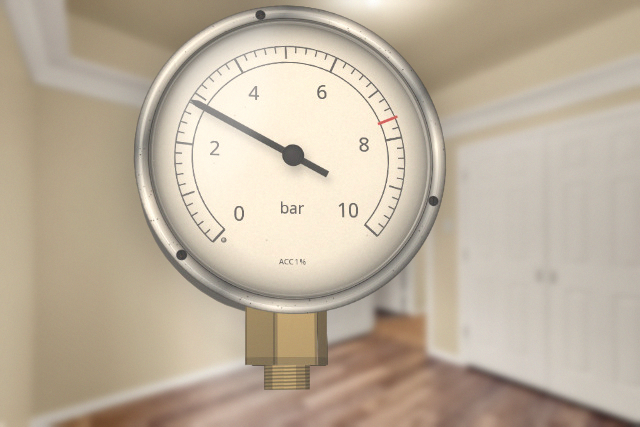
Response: 2.8 (bar)
